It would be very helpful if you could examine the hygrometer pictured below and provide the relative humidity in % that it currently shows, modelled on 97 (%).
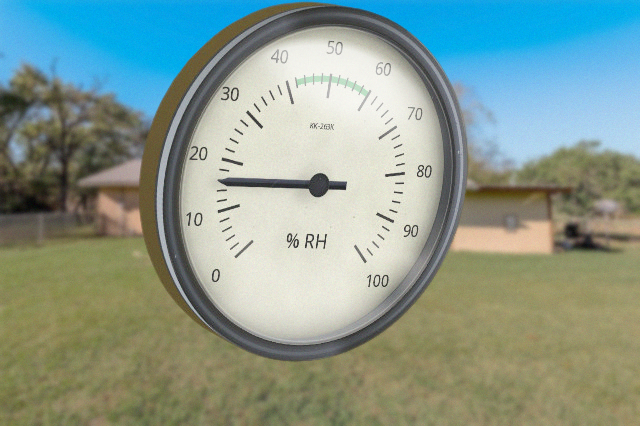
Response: 16 (%)
